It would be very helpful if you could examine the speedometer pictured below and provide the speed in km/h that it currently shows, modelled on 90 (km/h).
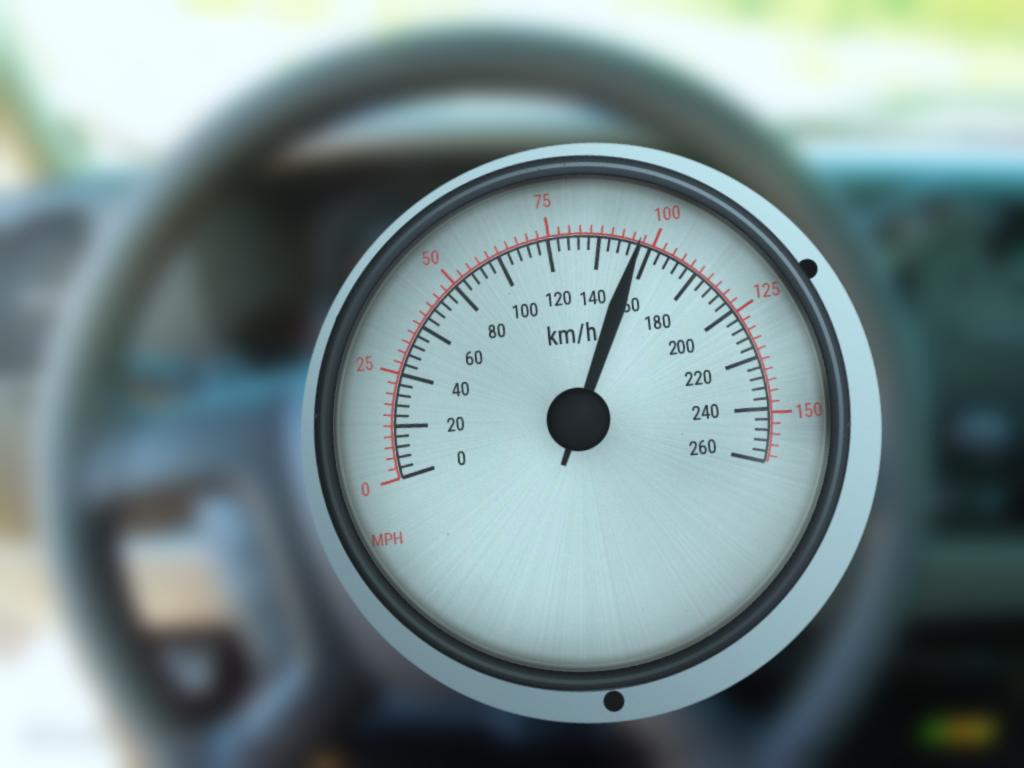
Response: 156 (km/h)
